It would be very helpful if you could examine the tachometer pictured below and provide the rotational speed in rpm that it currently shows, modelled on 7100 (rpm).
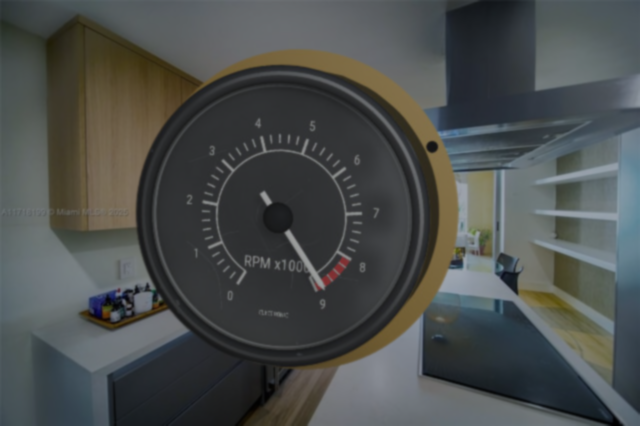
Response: 8800 (rpm)
